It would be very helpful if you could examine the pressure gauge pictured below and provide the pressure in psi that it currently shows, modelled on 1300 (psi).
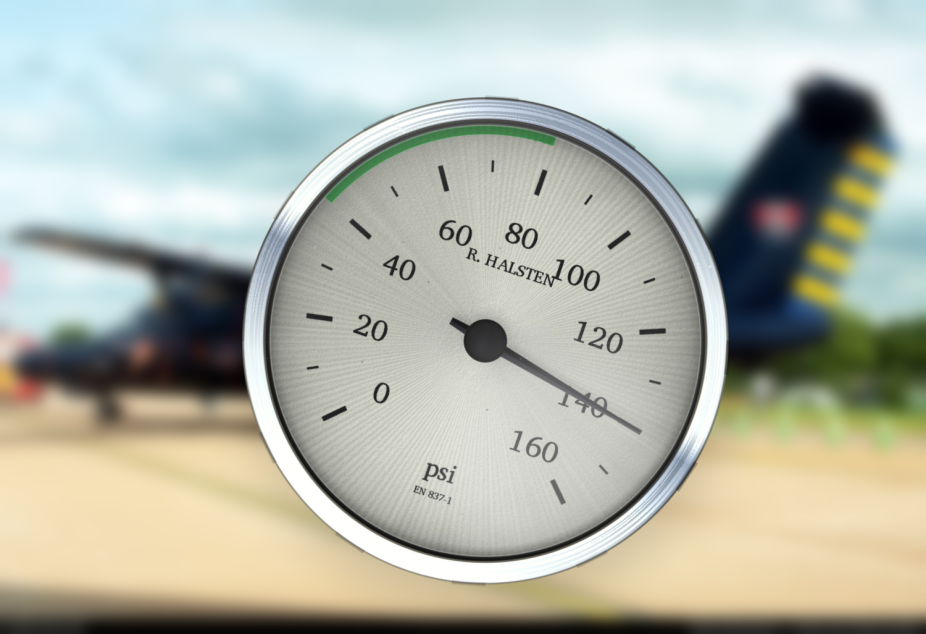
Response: 140 (psi)
